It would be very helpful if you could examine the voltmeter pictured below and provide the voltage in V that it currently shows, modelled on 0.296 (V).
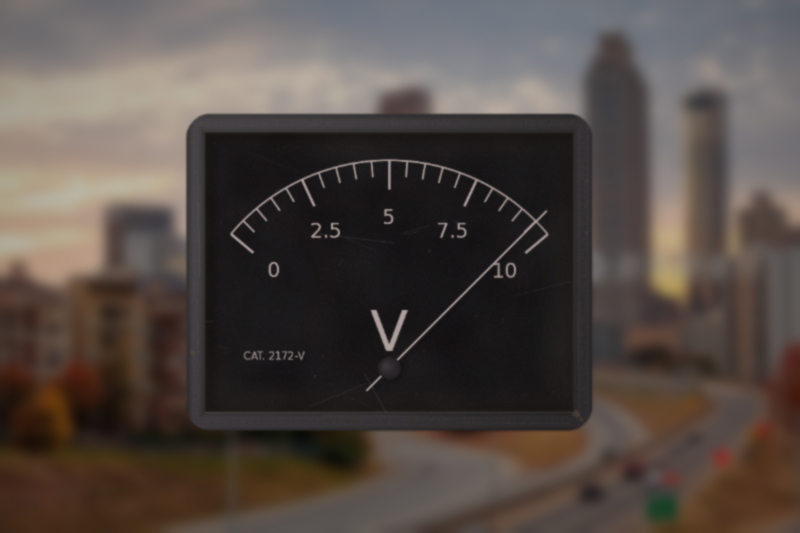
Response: 9.5 (V)
